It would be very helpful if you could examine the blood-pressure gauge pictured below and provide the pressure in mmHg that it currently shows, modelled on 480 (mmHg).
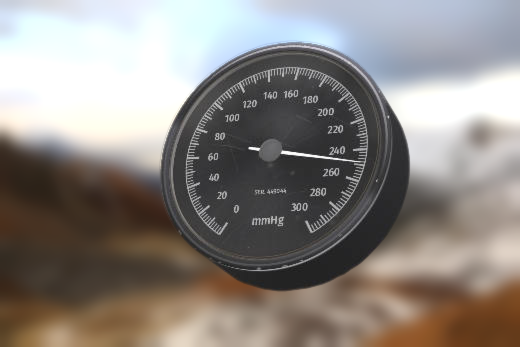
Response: 250 (mmHg)
